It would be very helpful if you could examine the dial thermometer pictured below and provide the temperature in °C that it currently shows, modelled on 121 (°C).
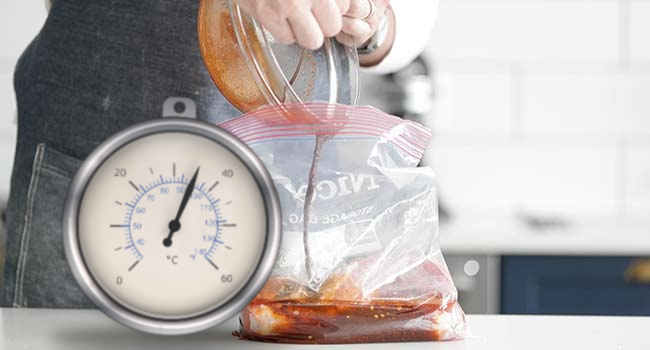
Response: 35 (°C)
